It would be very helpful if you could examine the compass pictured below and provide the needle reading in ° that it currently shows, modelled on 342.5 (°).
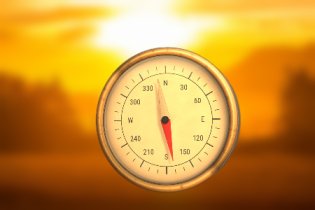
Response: 170 (°)
